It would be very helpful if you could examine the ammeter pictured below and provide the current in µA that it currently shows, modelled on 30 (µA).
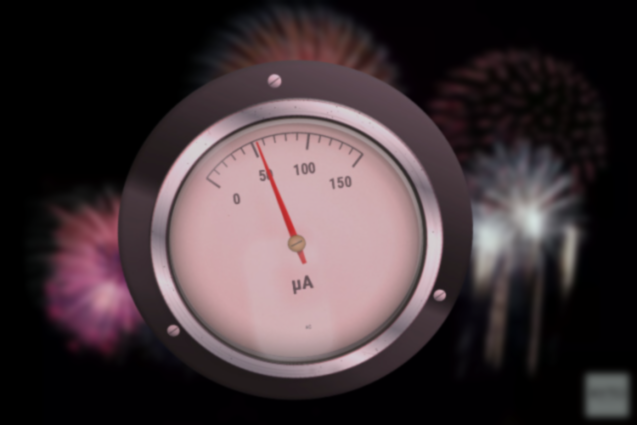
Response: 55 (µA)
